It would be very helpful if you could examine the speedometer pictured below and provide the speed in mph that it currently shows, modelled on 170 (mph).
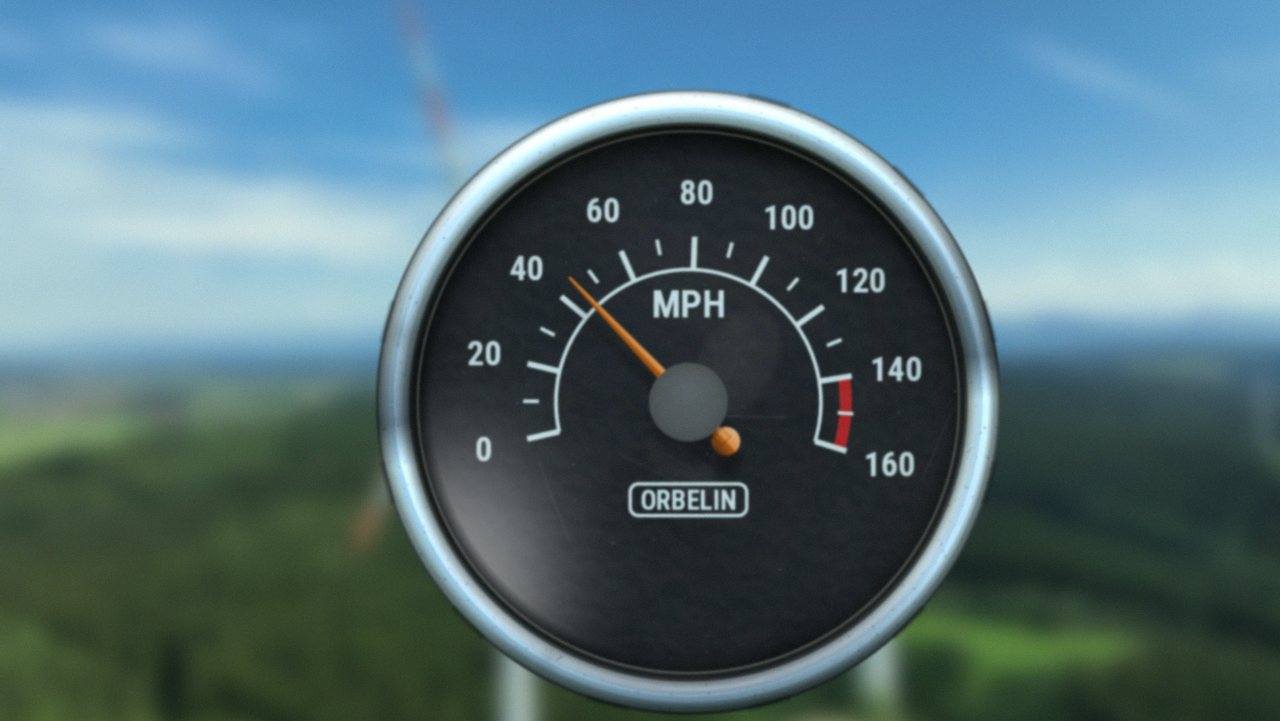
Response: 45 (mph)
